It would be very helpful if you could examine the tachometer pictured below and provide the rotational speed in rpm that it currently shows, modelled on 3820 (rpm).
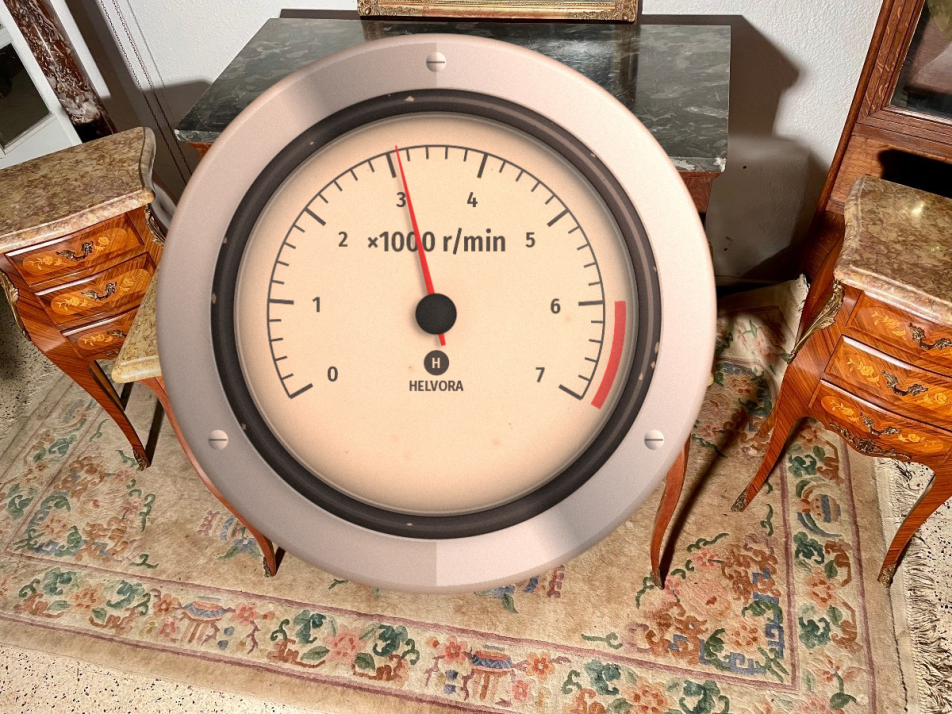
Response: 3100 (rpm)
